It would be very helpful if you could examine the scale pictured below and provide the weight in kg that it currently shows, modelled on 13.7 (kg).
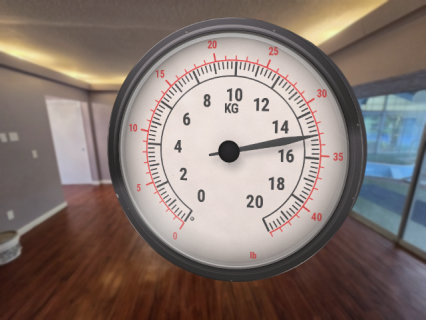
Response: 15 (kg)
